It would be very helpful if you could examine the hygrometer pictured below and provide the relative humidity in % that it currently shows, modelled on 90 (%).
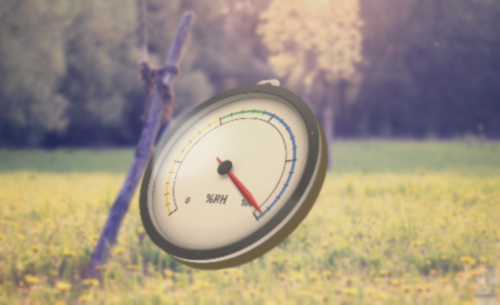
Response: 98 (%)
